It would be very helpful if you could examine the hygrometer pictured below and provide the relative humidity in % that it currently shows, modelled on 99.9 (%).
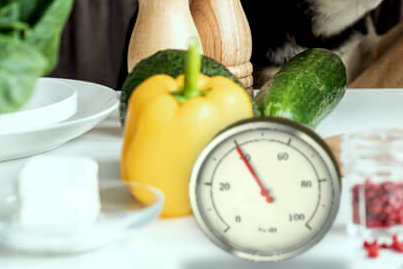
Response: 40 (%)
